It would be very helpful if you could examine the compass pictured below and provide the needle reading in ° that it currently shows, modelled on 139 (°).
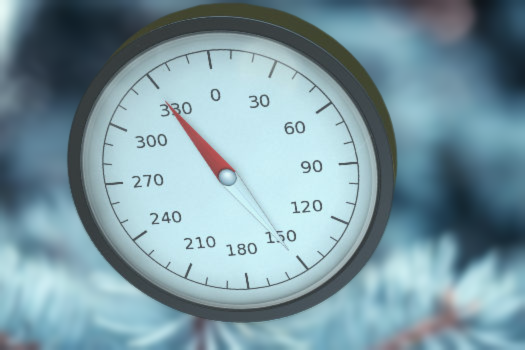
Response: 330 (°)
